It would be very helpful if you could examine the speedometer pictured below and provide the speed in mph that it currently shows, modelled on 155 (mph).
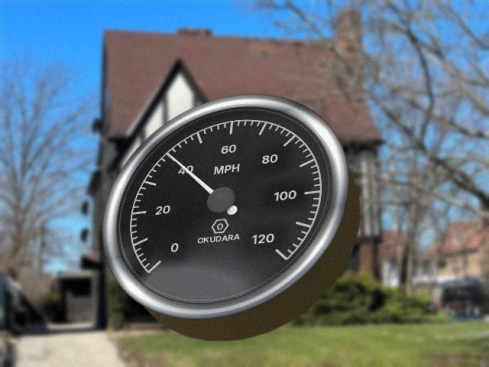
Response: 40 (mph)
